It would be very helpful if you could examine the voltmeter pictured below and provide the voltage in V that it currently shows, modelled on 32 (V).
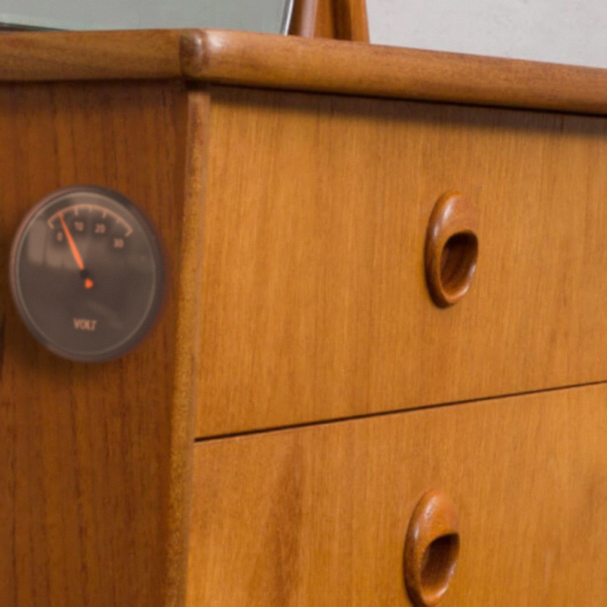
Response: 5 (V)
